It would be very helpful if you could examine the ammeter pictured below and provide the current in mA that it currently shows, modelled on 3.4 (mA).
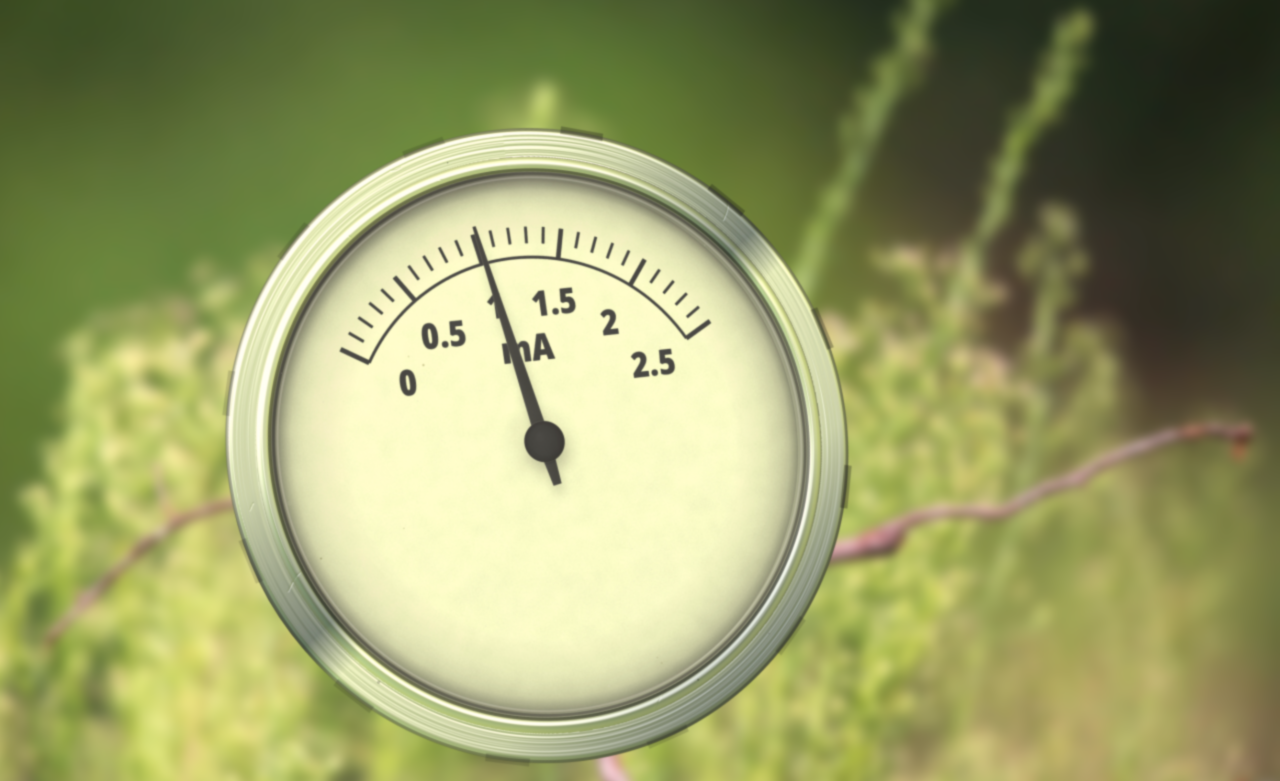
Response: 1 (mA)
